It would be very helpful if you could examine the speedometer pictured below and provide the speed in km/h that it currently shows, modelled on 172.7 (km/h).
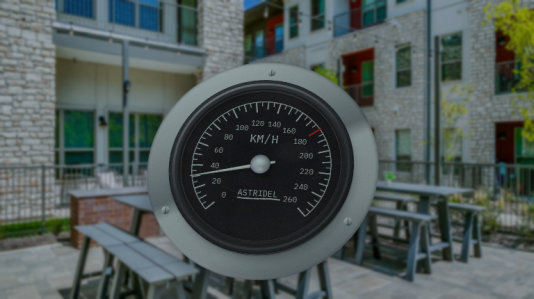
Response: 30 (km/h)
